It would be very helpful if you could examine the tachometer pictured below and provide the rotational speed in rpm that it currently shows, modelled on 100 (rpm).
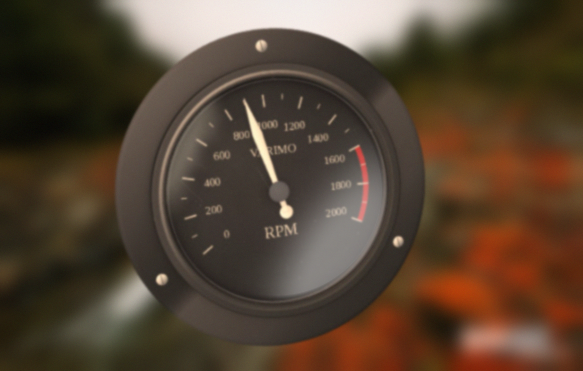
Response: 900 (rpm)
